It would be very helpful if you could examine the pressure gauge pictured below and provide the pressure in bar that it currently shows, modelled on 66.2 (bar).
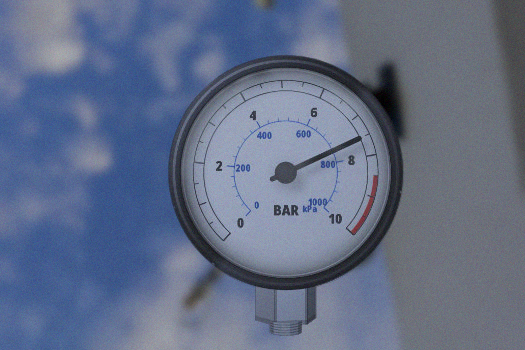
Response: 7.5 (bar)
